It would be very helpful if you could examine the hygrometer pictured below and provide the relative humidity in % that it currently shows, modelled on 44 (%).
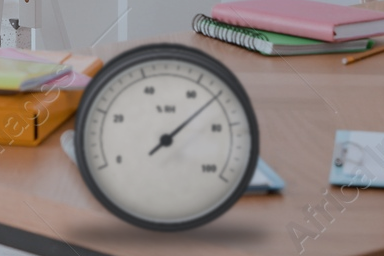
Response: 68 (%)
